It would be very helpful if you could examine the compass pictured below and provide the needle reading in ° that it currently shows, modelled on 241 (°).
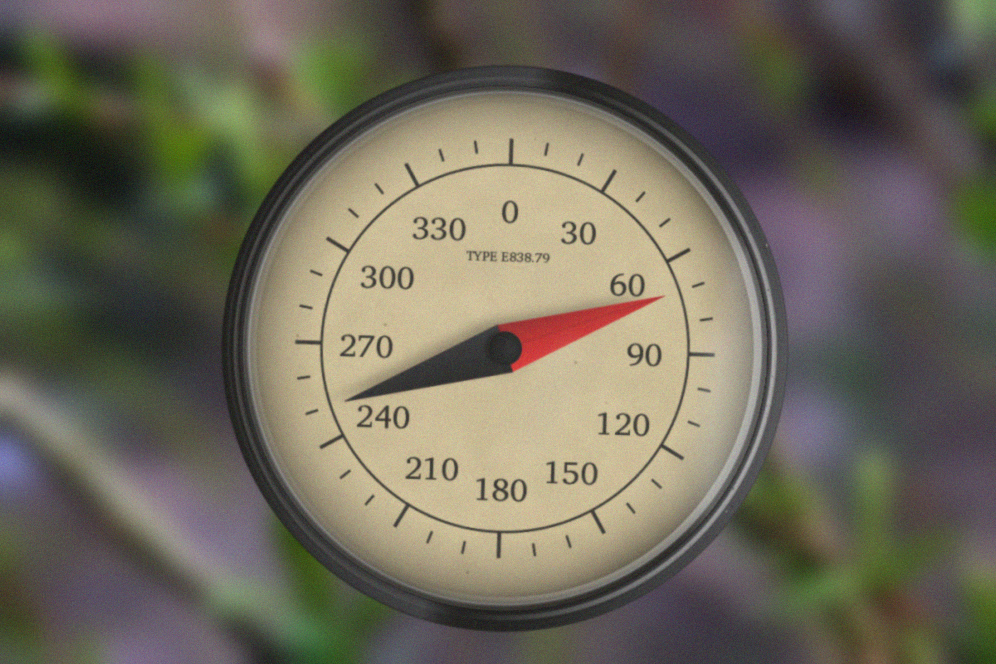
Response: 70 (°)
